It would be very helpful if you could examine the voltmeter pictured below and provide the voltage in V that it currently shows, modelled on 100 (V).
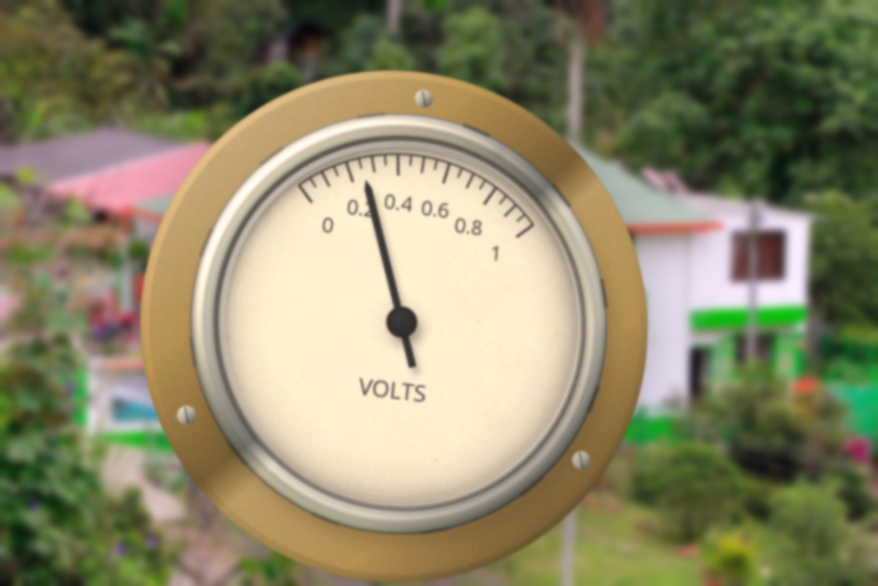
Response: 0.25 (V)
